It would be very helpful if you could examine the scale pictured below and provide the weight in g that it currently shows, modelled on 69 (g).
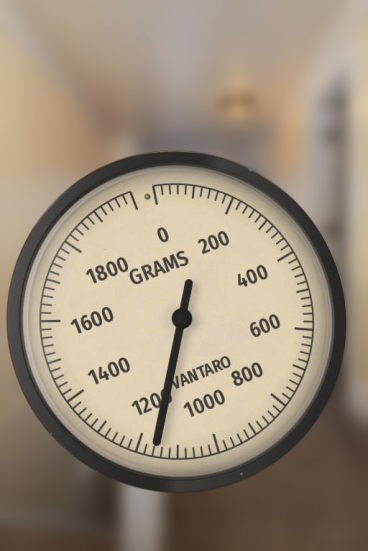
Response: 1160 (g)
